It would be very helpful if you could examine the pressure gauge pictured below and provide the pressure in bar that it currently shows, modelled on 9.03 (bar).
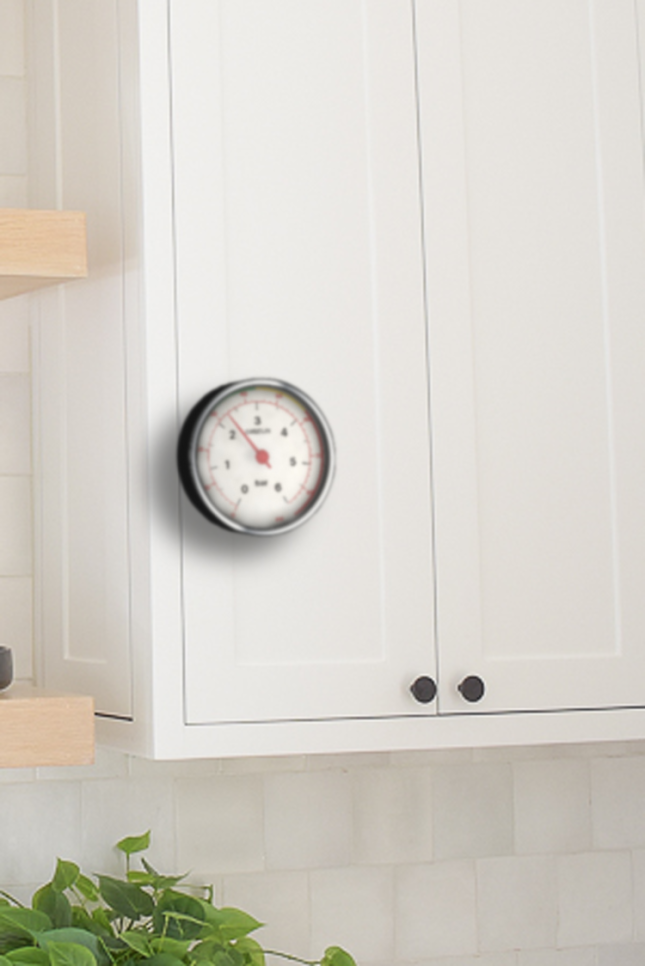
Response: 2.25 (bar)
